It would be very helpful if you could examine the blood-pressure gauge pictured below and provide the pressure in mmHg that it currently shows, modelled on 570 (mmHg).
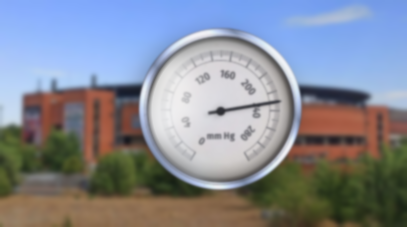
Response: 230 (mmHg)
